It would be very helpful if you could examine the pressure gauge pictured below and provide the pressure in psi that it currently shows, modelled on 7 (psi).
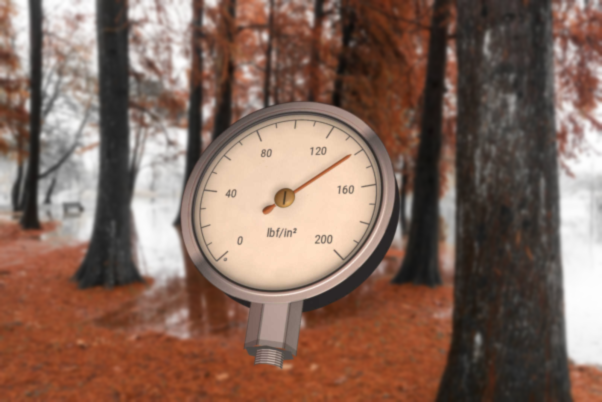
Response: 140 (psi)
